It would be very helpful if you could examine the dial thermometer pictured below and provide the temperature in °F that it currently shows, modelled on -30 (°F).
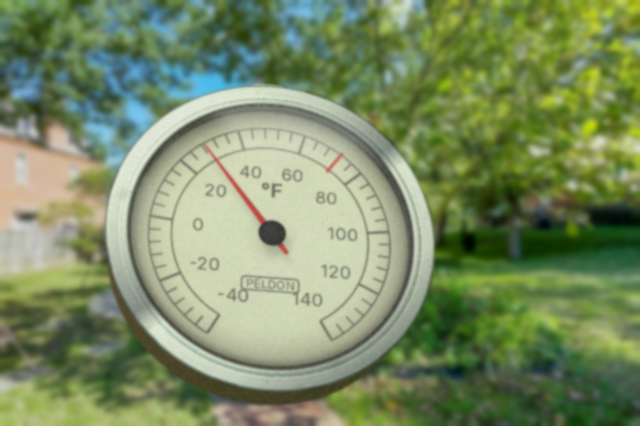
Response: 28 (°F)
